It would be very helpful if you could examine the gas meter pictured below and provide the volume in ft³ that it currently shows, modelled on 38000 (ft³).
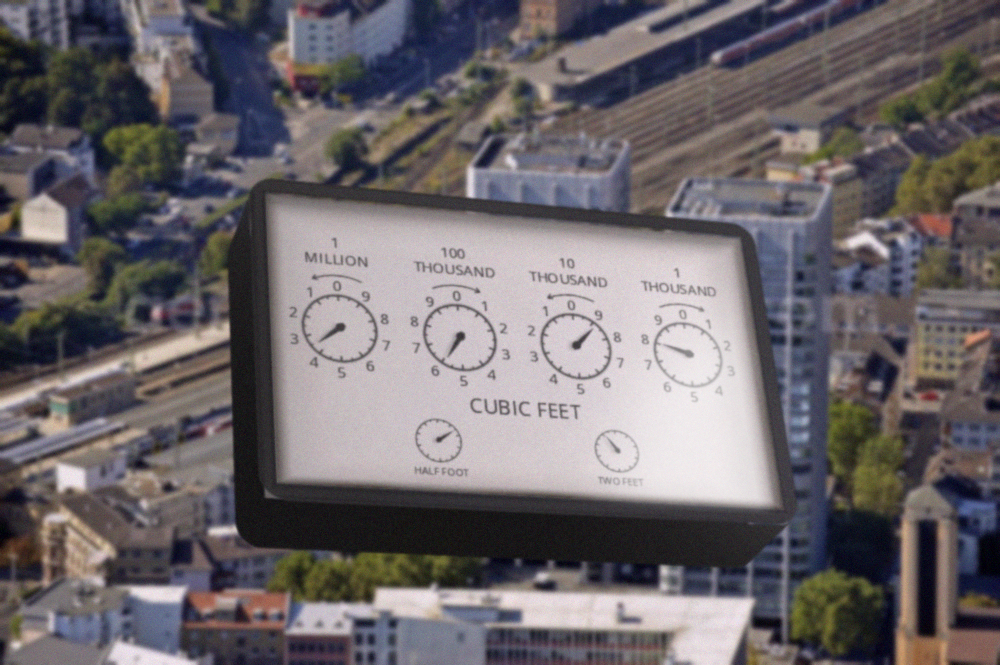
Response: 358800 (ft³)
